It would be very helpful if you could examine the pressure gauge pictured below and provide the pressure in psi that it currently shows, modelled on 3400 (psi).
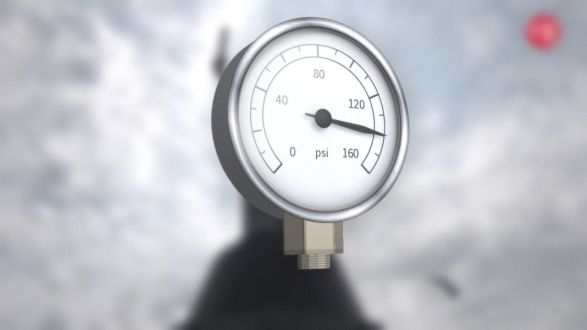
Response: 140 (psi)
